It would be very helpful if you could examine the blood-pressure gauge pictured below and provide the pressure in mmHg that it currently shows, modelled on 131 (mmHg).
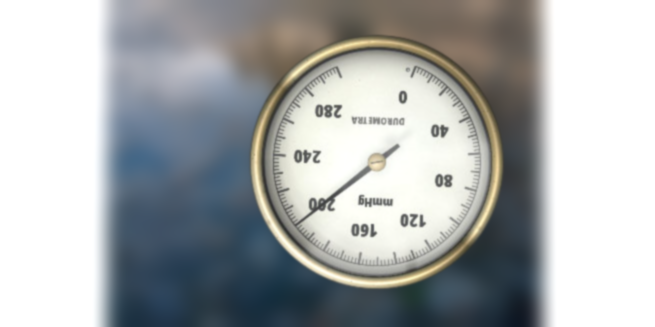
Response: 200 (mmHg)
